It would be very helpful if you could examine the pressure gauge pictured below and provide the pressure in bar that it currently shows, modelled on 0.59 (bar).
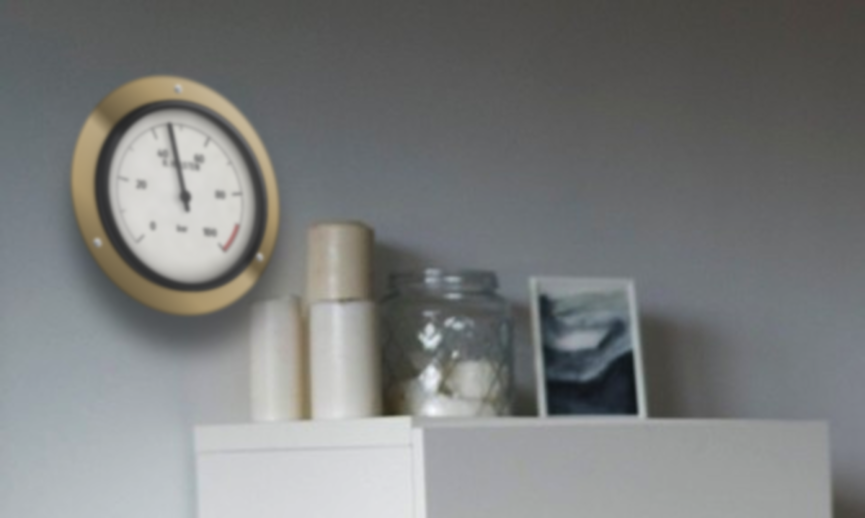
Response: 45 (bar)
